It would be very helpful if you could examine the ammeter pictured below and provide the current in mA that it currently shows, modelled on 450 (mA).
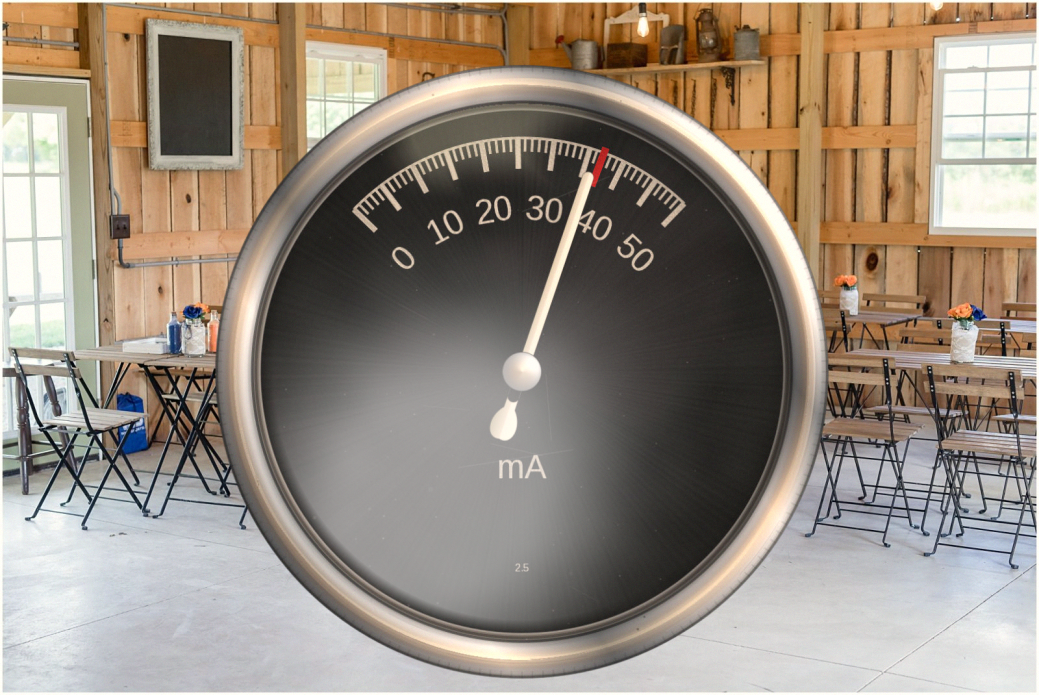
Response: 36 (mA)
